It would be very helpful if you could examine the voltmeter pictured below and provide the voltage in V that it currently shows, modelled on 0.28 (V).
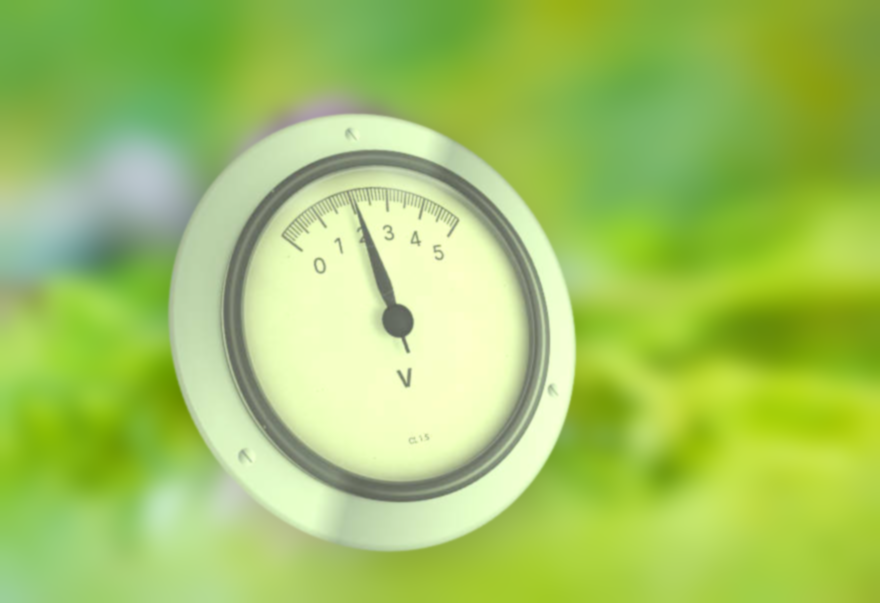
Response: 2 (V)
